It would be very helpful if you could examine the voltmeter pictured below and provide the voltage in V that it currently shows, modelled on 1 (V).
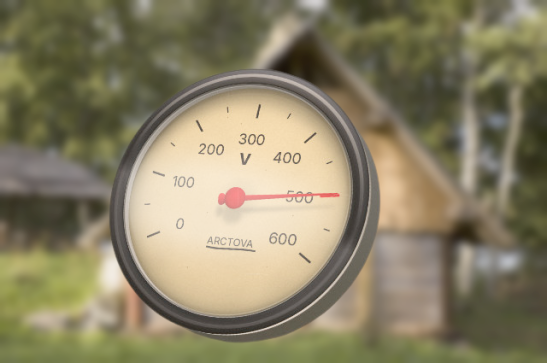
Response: 500 (V)
